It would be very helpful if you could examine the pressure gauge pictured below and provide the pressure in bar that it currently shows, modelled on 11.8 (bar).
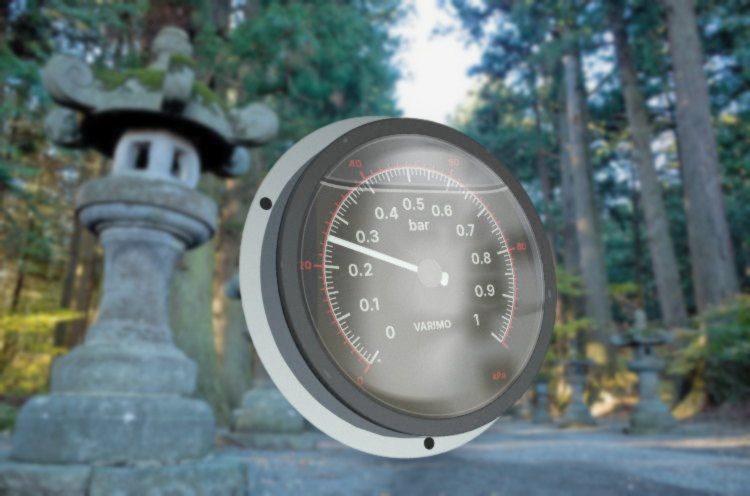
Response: 0.25 (bar)
